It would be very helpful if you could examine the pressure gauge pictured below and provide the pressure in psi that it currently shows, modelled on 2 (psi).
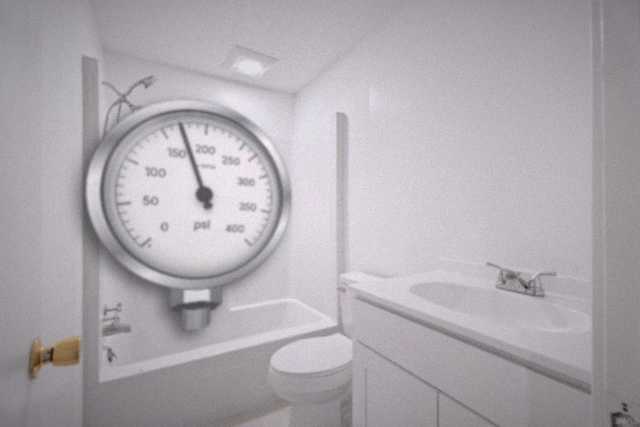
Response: 170 (psi)
